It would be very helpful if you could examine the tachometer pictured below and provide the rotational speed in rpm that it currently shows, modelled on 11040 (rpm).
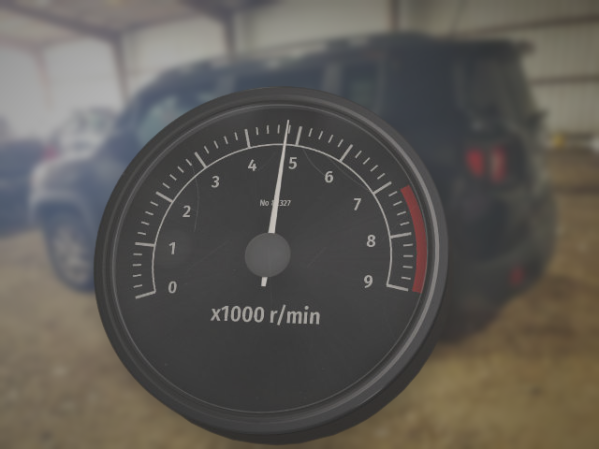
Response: 4800 (rpm)
